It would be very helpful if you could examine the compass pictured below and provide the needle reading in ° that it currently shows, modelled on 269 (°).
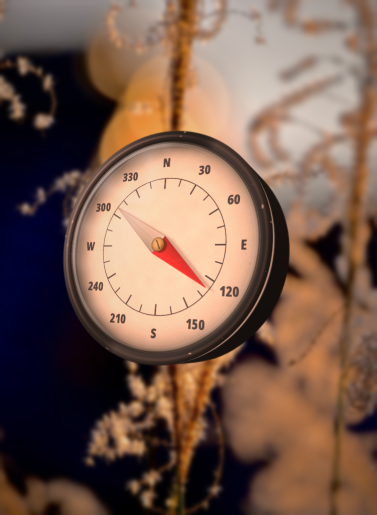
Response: 127.5 (°)
